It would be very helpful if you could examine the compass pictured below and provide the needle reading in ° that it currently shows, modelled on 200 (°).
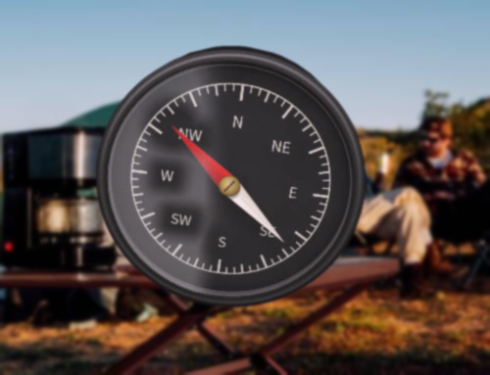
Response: 310 (°)
